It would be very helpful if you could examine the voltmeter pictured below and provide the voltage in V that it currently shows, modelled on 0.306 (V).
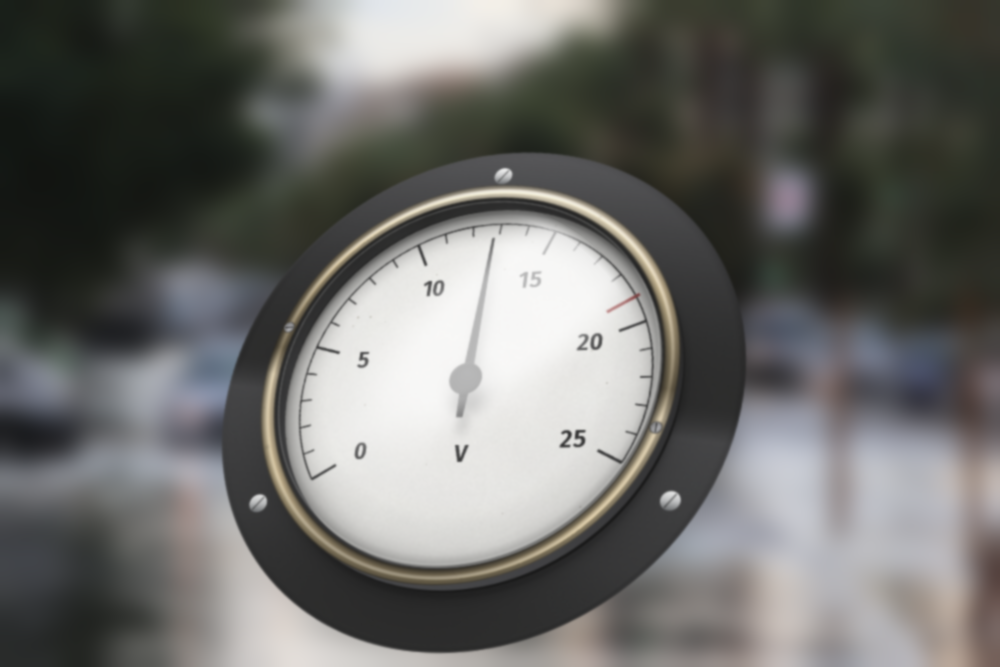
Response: 13 (V)
